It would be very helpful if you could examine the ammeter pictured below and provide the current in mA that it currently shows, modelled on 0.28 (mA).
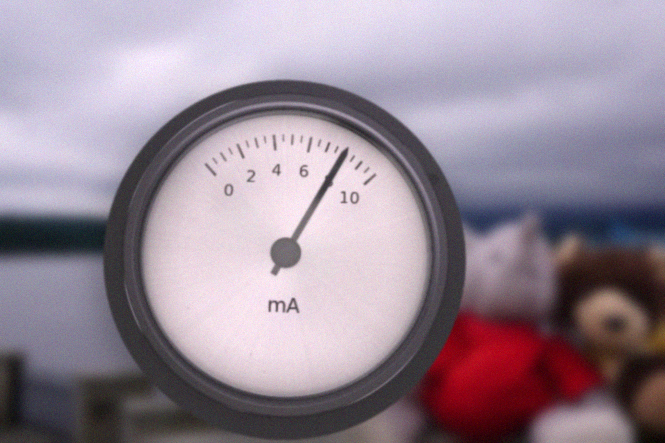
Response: 8 (mA)
